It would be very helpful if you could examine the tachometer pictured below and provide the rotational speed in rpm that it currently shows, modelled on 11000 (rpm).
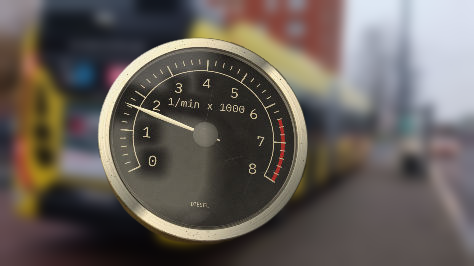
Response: 1600 (rpm)
